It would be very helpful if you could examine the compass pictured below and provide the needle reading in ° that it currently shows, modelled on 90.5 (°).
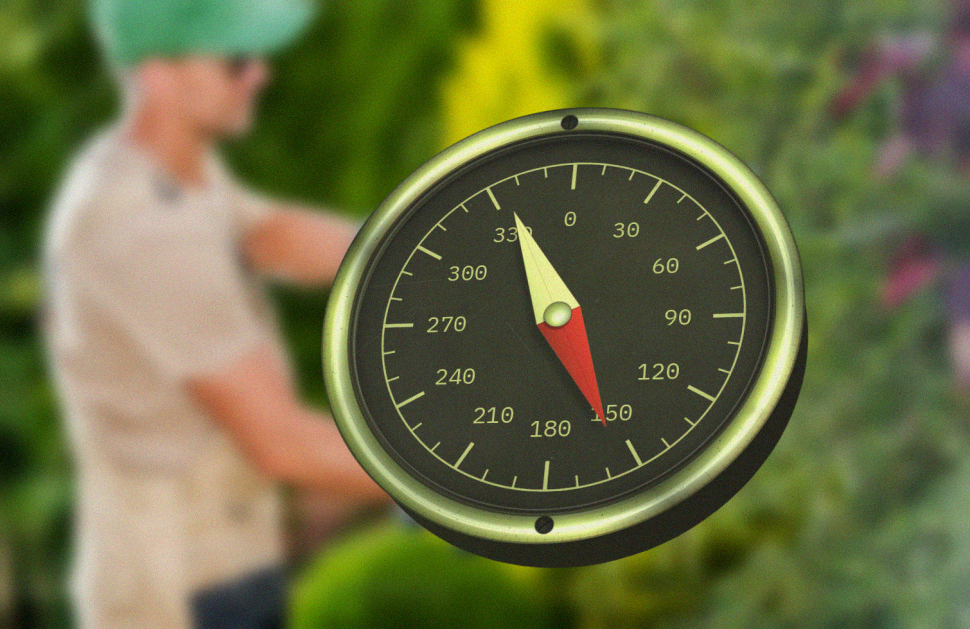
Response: 155 (°)
